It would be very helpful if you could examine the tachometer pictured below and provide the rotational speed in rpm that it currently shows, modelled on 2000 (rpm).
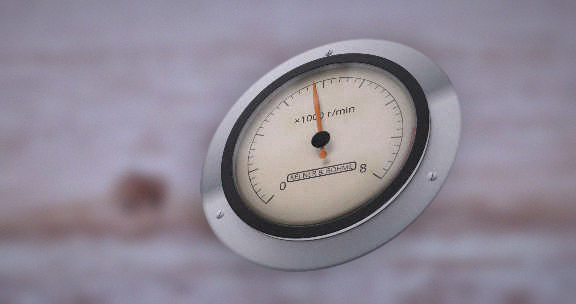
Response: 3800 (rpm)
